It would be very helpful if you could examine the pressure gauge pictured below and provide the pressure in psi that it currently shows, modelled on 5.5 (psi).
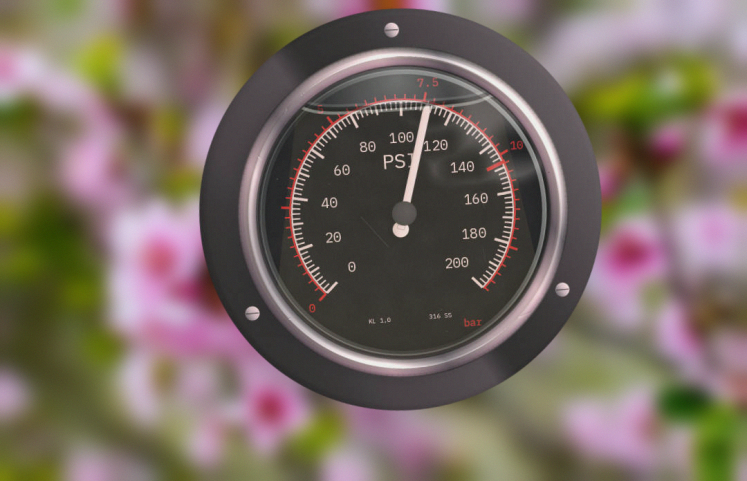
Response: 110 (psi)
